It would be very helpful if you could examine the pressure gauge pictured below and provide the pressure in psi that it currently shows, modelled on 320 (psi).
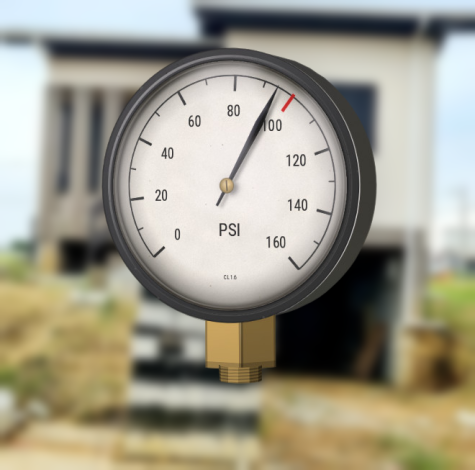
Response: 95 (psi)
